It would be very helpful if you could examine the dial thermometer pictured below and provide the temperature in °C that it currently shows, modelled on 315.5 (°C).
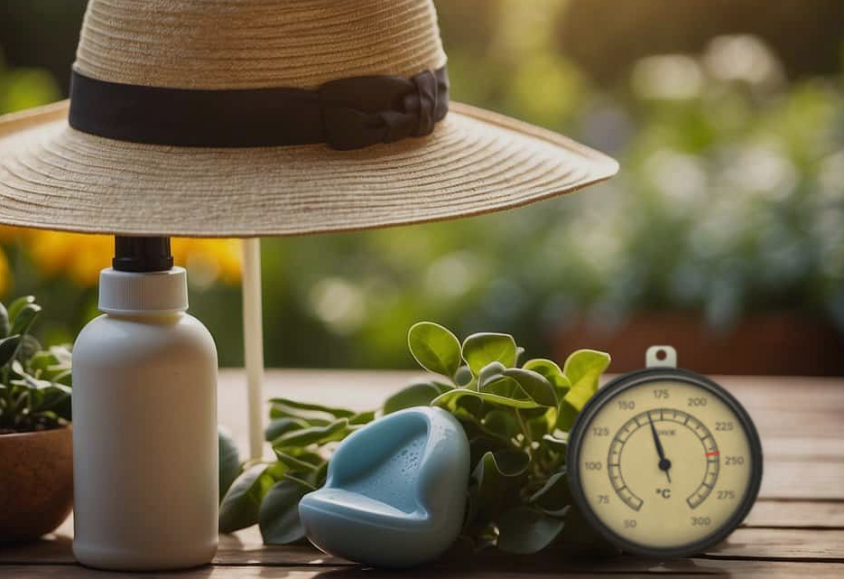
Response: 162.5 (°C)
